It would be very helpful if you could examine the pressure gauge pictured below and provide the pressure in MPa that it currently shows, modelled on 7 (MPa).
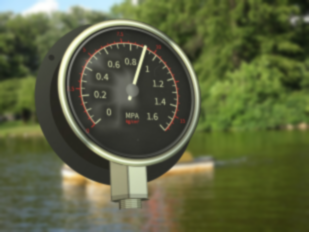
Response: 0.9 (MPa)
